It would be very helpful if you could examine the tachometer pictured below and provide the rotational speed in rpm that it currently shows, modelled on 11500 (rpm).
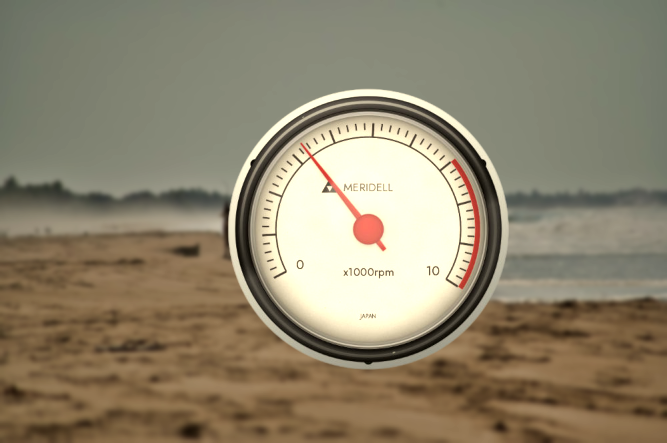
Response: 3300 (rpm)
